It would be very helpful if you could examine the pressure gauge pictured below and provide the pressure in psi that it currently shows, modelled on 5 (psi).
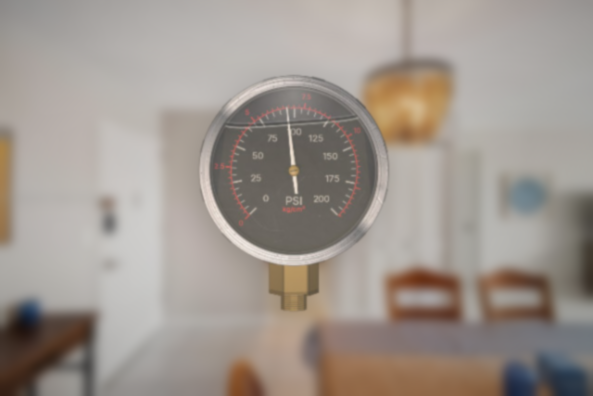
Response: 95 (psi)
